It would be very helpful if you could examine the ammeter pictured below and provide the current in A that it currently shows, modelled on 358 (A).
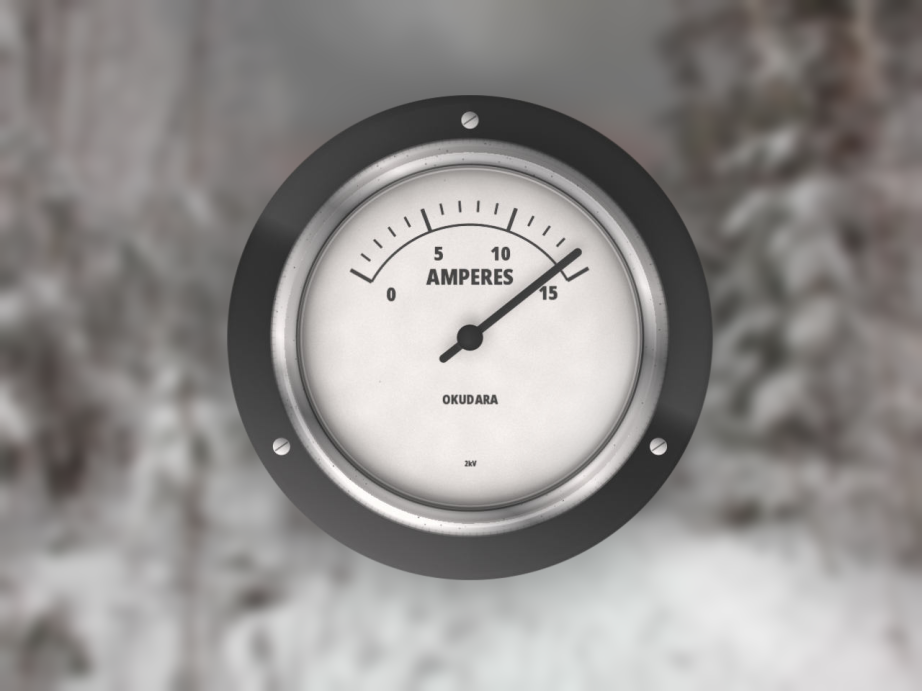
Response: 14 (A)
